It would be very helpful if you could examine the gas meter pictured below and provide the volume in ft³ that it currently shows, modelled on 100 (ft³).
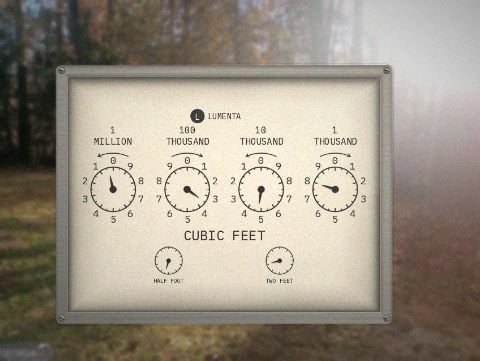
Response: 34800 (ft³)
